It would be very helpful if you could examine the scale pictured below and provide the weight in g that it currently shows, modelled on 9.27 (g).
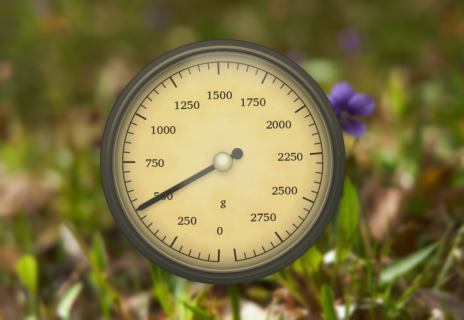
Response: 500 (g)
